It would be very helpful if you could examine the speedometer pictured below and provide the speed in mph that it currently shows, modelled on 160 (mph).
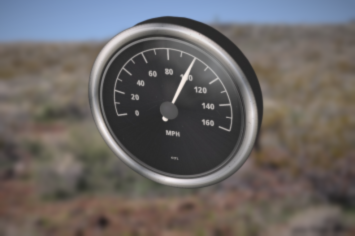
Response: 100 (mph)
